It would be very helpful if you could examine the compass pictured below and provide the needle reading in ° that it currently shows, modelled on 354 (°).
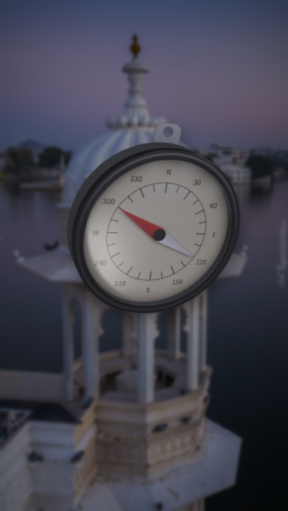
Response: 300 (°)
